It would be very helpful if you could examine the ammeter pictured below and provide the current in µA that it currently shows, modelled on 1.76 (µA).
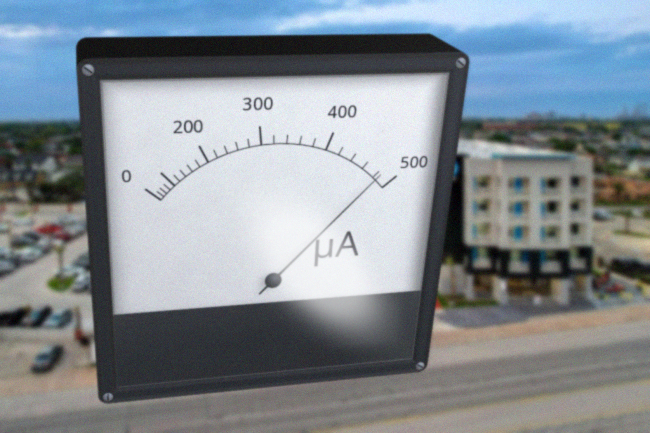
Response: 480 (µA)
